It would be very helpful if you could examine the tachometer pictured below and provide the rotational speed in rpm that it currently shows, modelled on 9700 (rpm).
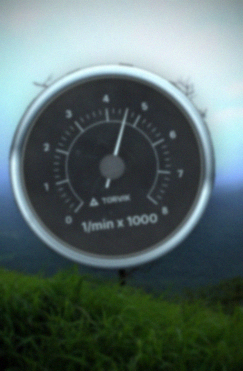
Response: 4600 (rpm)
